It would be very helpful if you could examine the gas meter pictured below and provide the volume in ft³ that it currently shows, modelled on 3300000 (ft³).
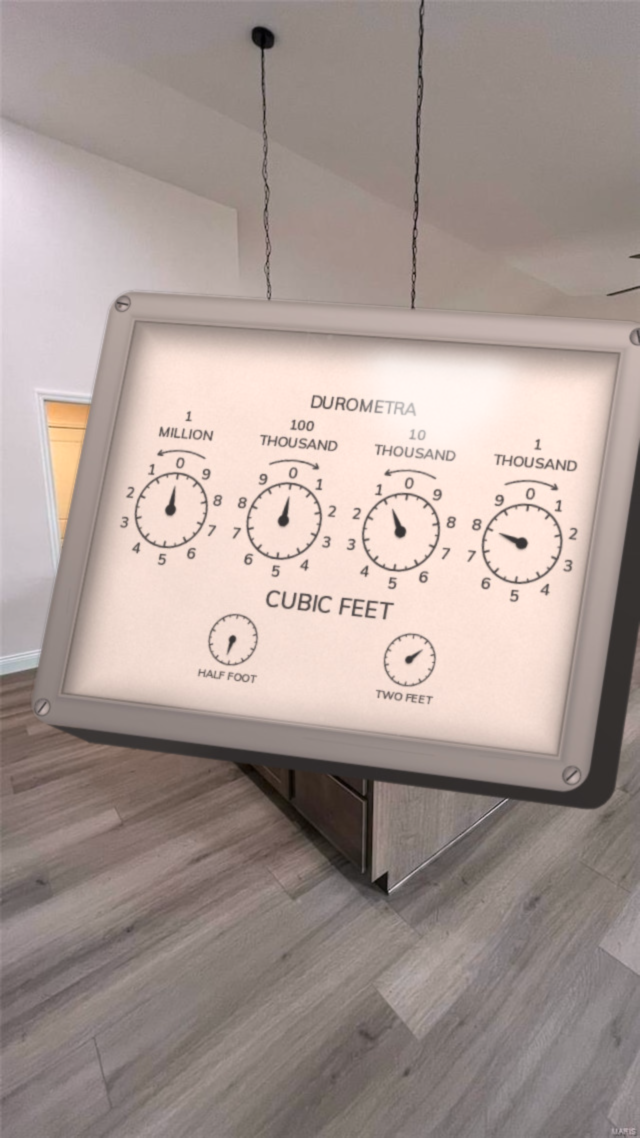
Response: 800 (ft³)
